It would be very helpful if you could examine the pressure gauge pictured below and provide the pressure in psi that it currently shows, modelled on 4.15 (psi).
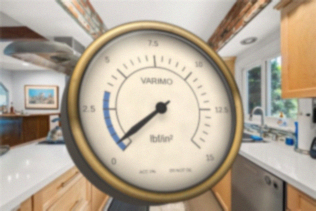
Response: 0.5 (psi)
